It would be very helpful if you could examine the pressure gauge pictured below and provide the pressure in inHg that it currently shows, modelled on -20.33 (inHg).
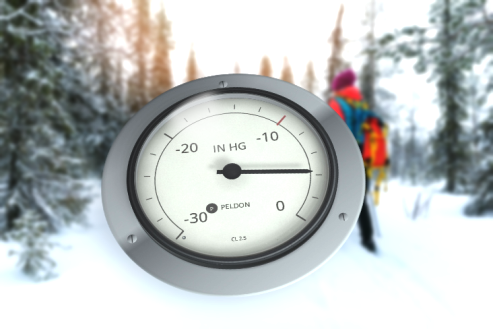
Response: -4 (inHg)
